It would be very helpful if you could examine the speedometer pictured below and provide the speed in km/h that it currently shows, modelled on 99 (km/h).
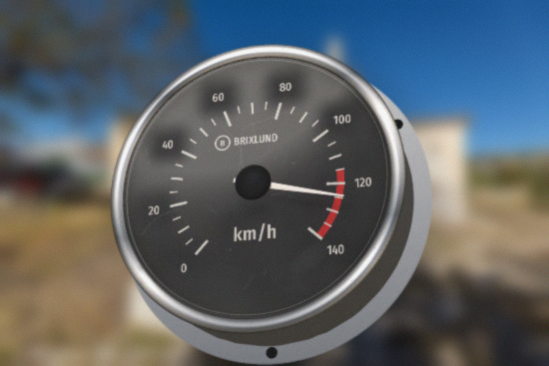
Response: 125 (km/h)
